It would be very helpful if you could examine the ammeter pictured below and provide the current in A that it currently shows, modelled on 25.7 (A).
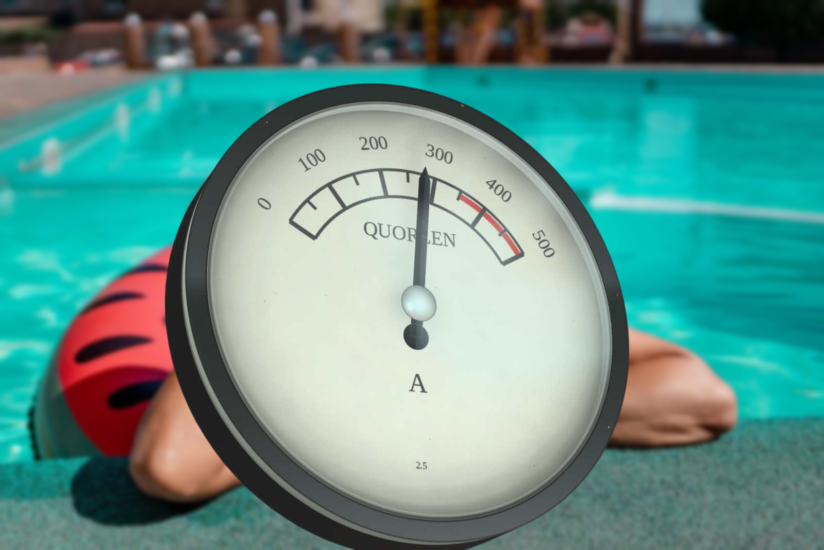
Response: 275 (A)
